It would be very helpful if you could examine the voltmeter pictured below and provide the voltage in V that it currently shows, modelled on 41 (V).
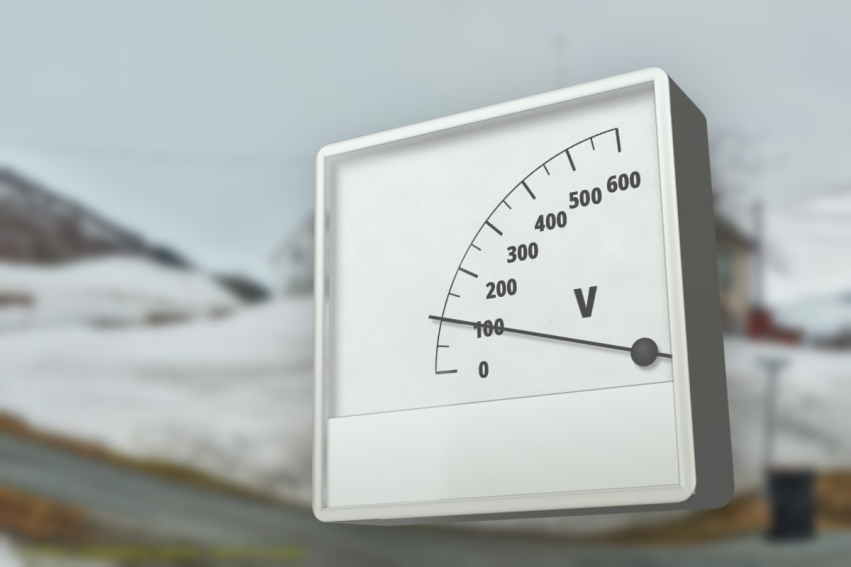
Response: 100 (V)
